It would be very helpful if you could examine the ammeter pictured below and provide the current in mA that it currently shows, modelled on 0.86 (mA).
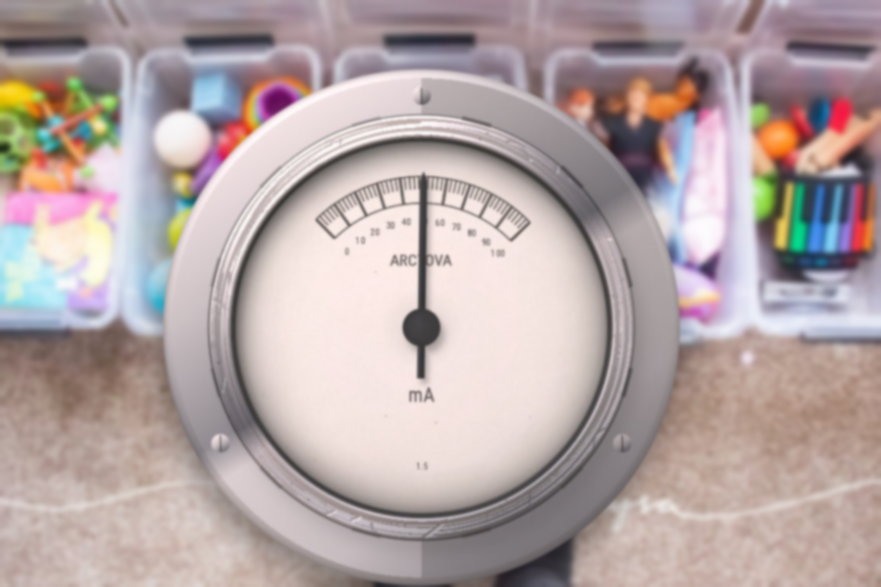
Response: 50 (mA)
